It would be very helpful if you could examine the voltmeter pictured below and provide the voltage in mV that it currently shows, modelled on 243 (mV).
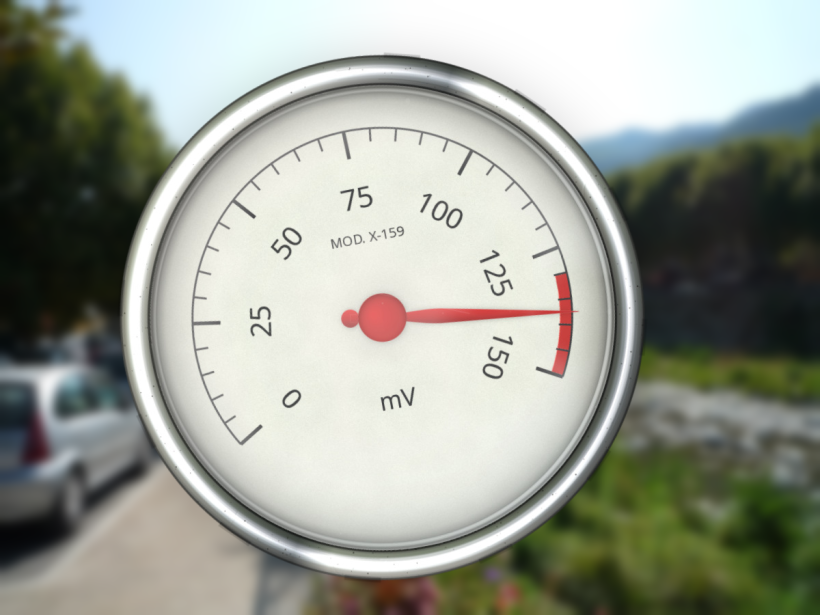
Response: 137.5 (mV)
